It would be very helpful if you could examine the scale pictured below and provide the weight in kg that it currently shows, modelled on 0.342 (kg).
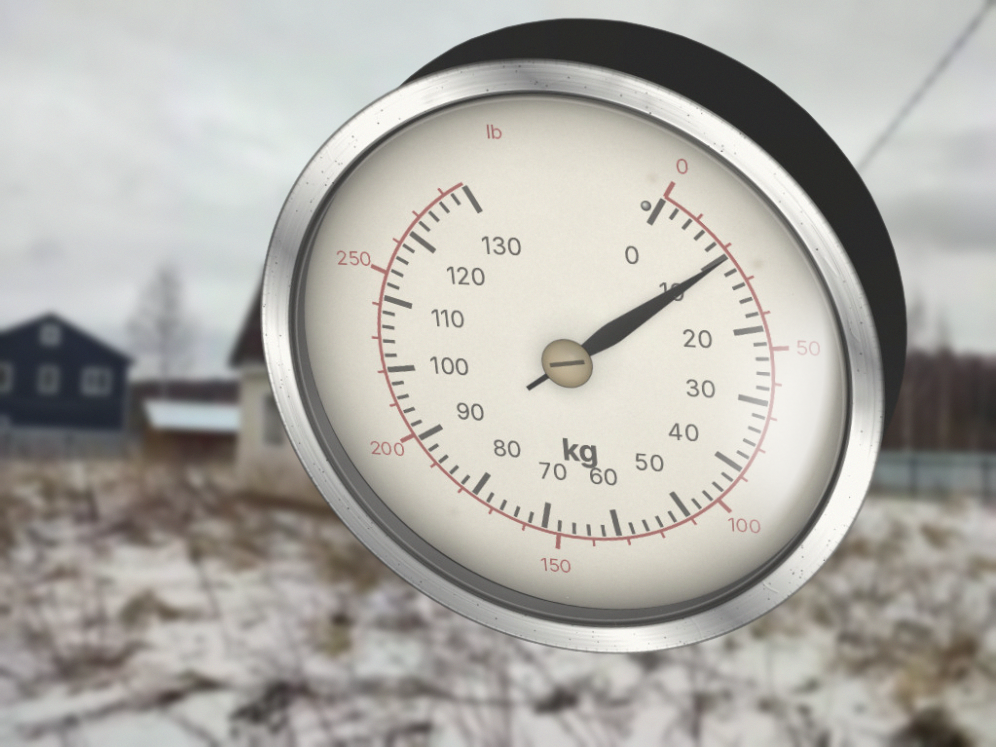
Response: 10 (kg)
